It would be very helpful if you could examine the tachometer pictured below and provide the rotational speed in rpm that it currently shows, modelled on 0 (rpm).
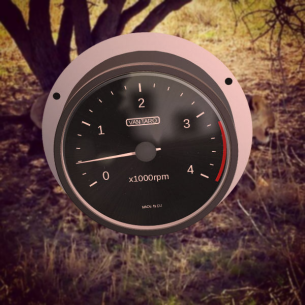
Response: 400 (rpm)
